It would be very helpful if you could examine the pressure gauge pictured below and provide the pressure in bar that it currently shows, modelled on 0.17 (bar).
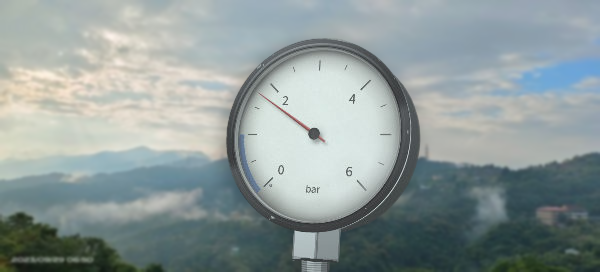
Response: 1.75 (bar)
